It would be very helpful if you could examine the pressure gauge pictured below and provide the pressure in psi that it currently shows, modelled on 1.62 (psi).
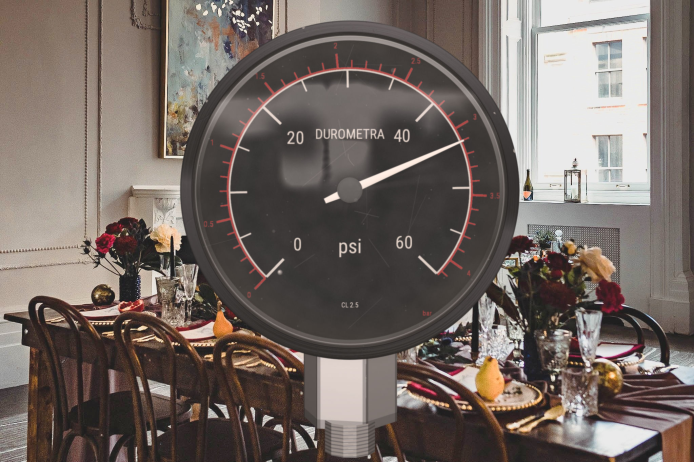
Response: 45 (psi)
